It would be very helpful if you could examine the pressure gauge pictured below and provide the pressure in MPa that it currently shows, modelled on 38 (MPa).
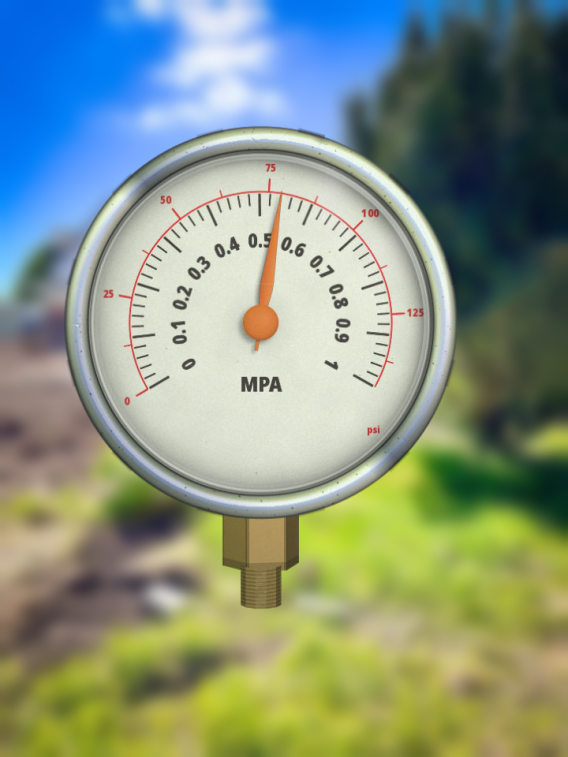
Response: 0.54 (MPa)
